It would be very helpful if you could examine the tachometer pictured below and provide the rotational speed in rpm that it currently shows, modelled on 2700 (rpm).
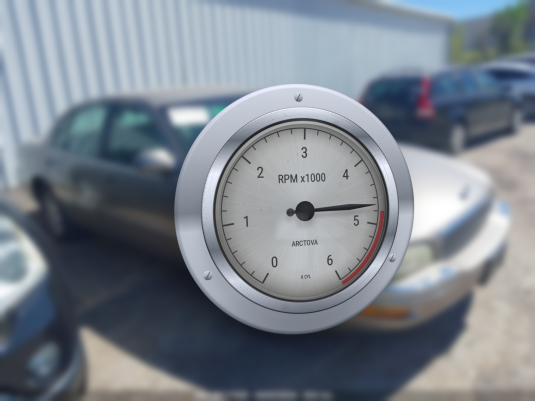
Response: 4700 (rpm)
